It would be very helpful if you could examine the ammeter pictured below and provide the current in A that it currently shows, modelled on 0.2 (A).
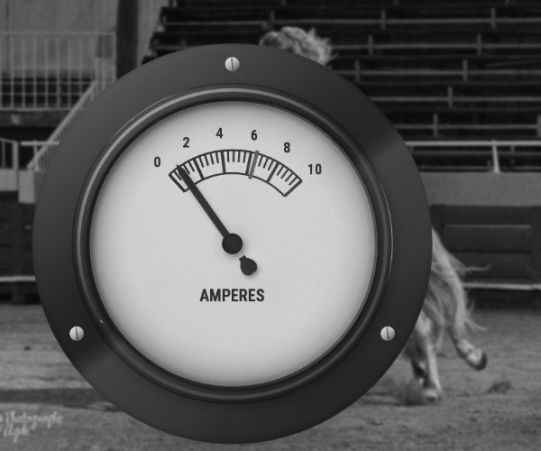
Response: 0.8 (A)
